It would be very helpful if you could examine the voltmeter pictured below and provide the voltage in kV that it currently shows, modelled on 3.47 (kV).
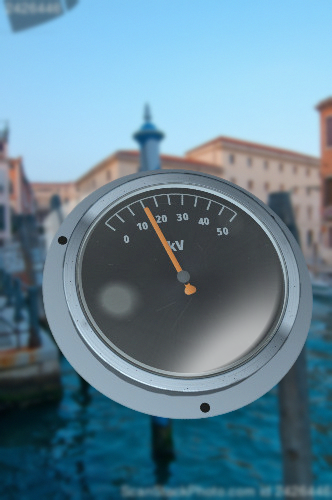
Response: 15 (kV)
